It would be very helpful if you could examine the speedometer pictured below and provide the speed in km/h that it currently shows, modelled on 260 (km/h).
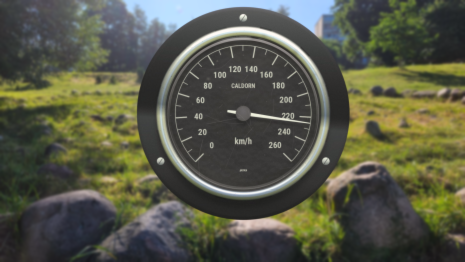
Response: 225 (km/h)
